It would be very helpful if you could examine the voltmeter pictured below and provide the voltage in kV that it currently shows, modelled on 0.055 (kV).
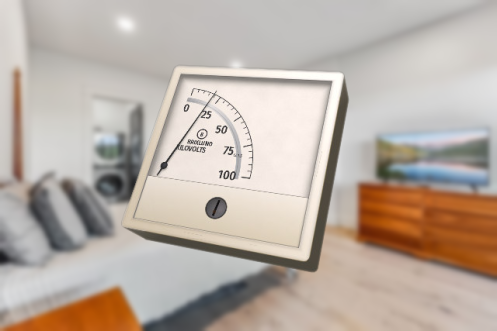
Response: 20 (kV)
